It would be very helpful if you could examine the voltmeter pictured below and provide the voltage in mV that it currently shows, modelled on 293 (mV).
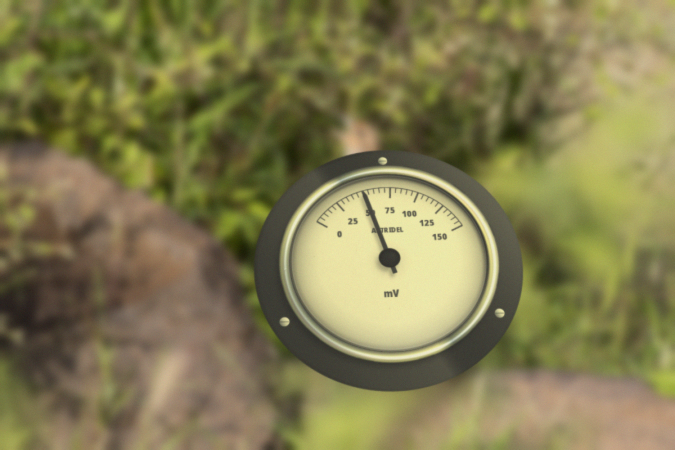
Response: 50 (mV)
